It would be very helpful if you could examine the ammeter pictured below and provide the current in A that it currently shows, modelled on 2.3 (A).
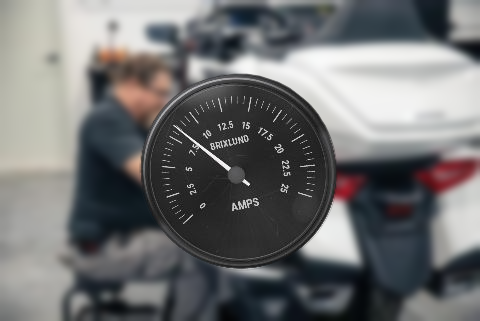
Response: 8.5 (A)
